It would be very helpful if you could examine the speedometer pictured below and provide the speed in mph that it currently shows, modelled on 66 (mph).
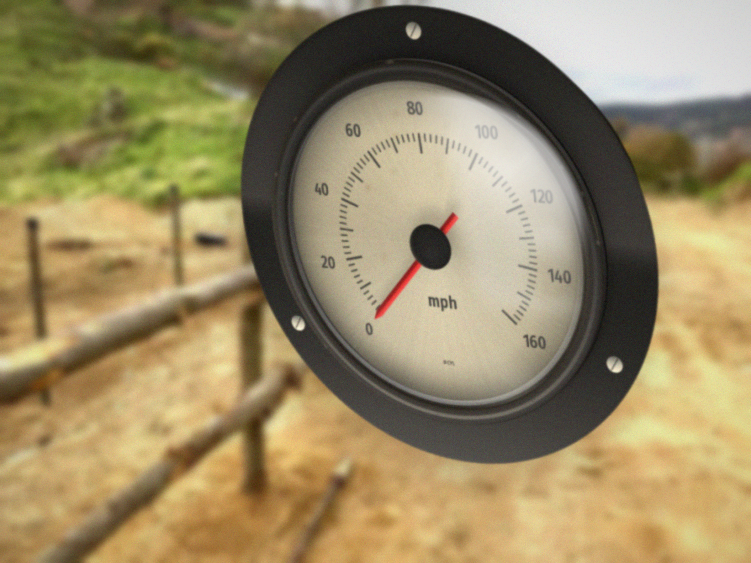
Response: 0 (mph)
